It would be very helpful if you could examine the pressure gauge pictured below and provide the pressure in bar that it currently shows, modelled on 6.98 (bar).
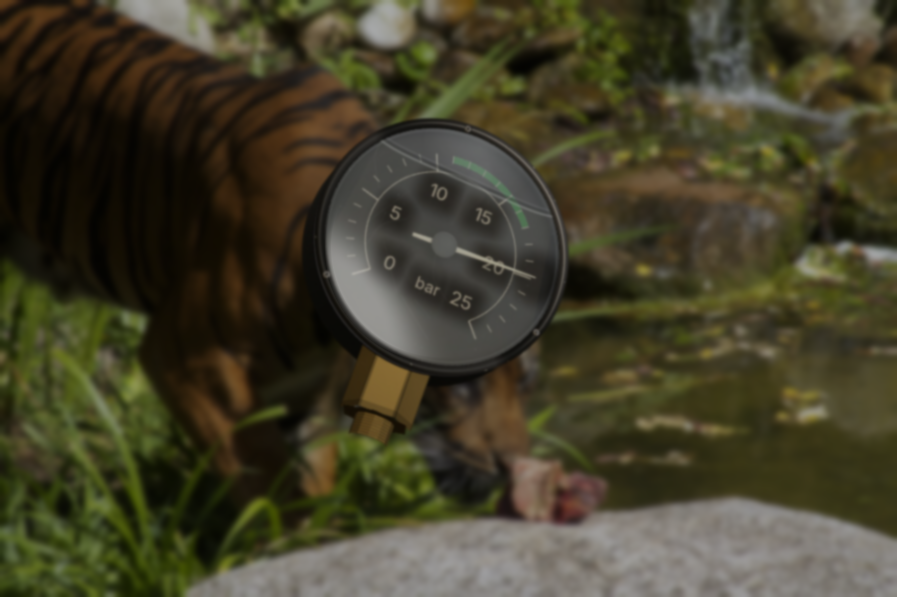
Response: 20 (bar)
